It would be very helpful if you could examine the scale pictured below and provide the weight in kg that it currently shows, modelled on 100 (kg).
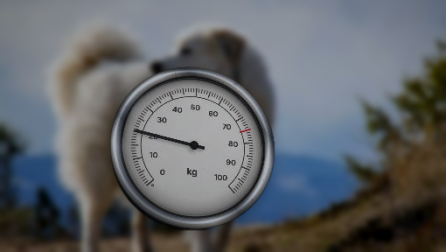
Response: 20 (kg)
